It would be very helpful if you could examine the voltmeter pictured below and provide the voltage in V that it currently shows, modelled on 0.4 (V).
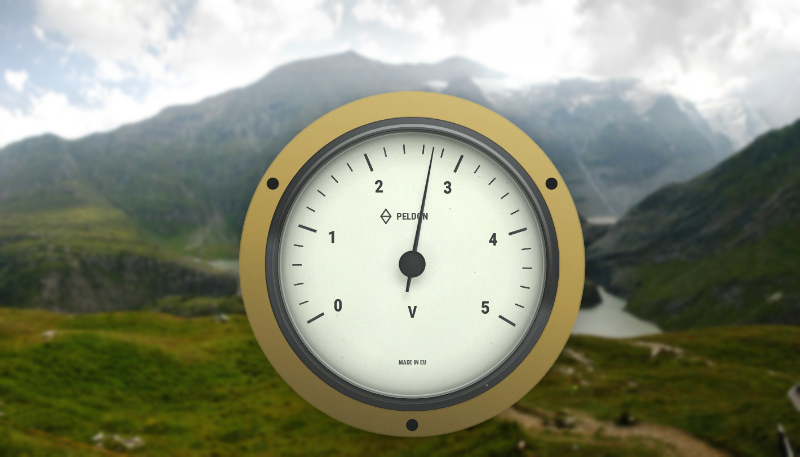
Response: 2.7 (V)
